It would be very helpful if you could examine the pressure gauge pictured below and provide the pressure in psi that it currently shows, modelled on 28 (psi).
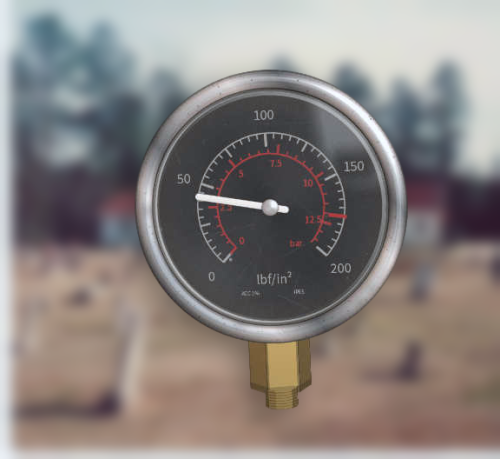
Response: 42.5 (psi)
